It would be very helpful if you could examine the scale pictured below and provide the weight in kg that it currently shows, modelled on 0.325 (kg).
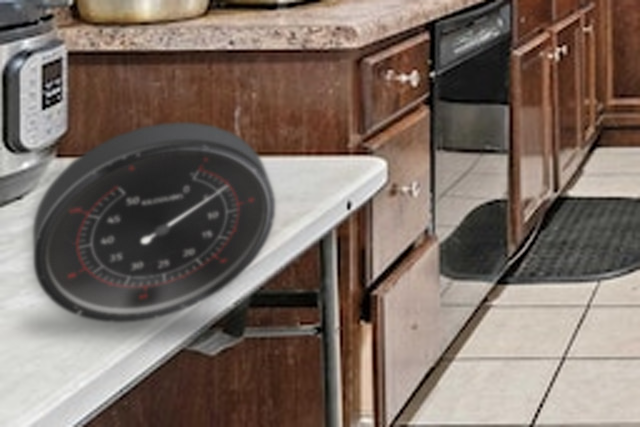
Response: 5 (kg)
